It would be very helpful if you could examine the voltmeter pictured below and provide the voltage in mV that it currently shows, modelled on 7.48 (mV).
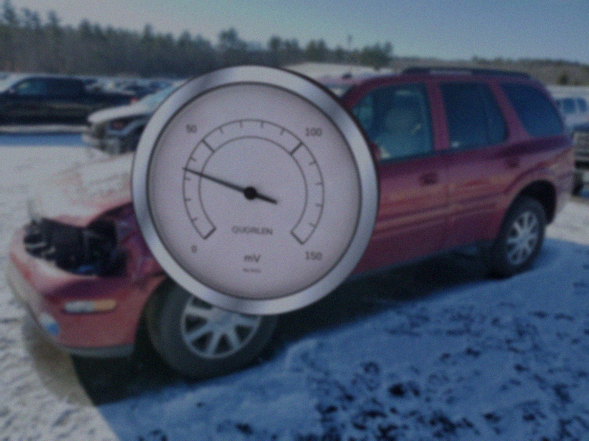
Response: 35 (mV)
